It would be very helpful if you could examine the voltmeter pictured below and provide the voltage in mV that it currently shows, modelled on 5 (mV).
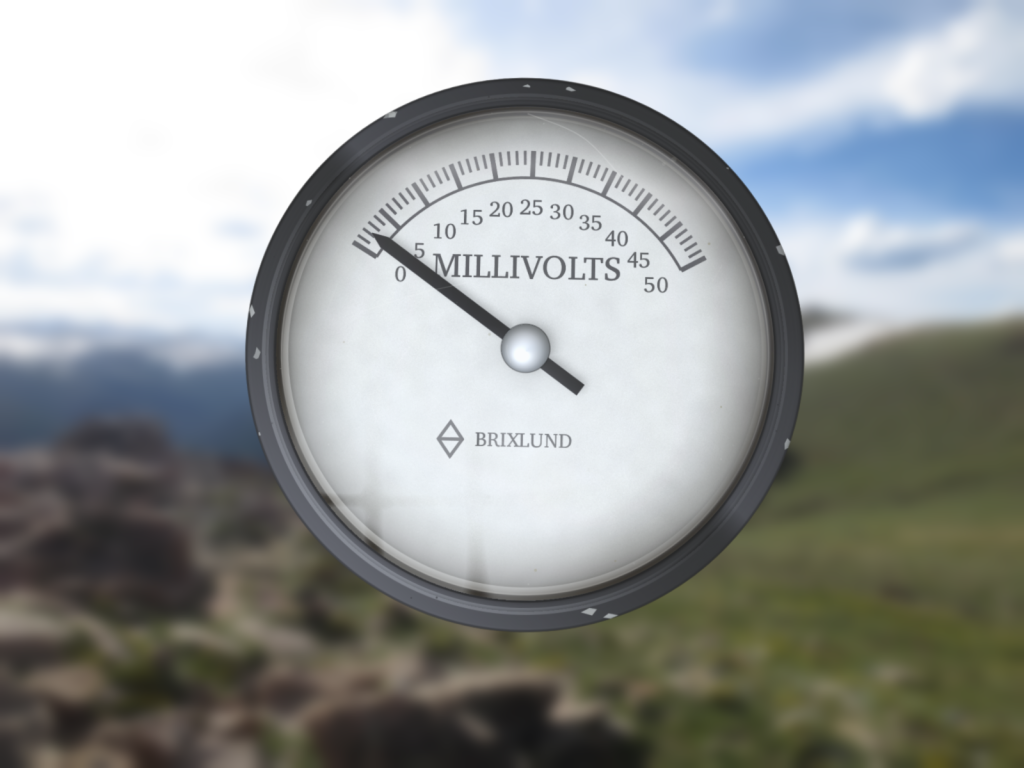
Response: 2 (mV)
